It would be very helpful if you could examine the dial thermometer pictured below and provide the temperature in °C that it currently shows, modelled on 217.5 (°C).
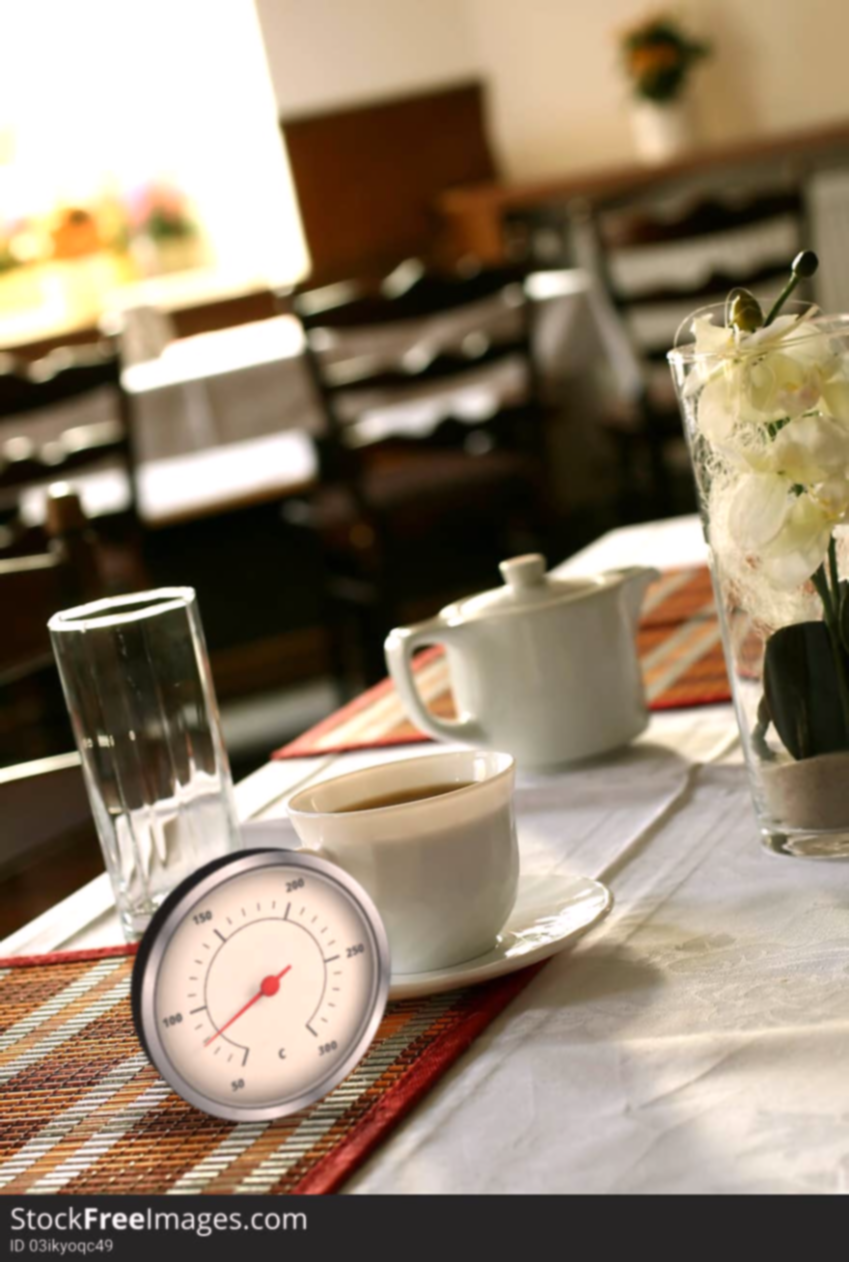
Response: 80 (°C)
